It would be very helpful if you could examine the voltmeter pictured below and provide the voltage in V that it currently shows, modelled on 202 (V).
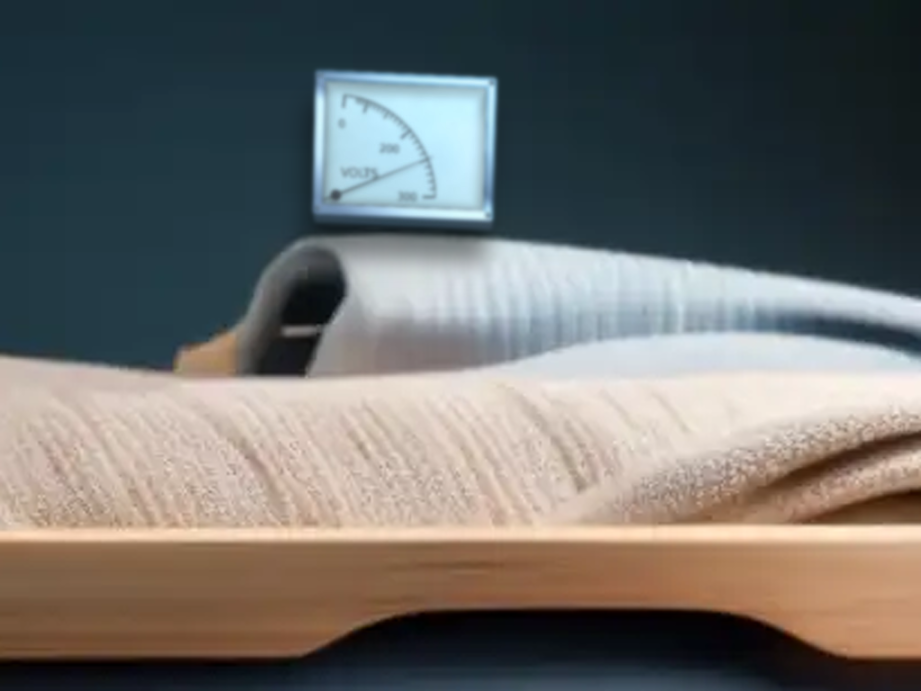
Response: 250 (V)
